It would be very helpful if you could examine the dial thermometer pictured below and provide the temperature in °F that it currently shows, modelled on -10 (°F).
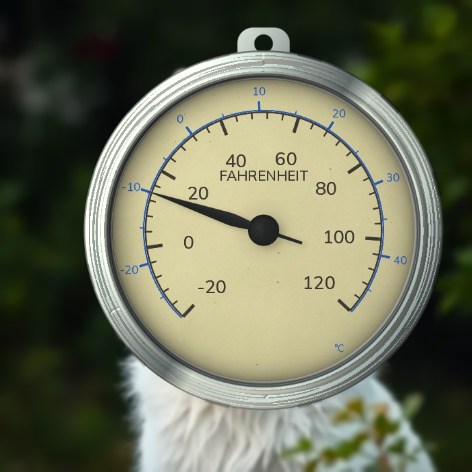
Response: 14 (°F)
